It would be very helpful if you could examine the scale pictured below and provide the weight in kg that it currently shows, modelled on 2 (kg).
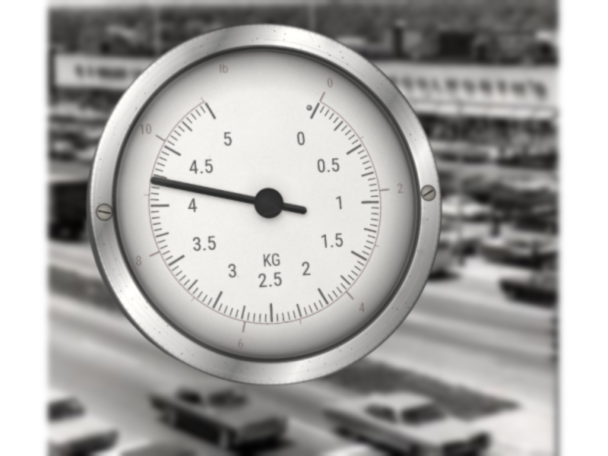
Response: 4.2 (kg)
